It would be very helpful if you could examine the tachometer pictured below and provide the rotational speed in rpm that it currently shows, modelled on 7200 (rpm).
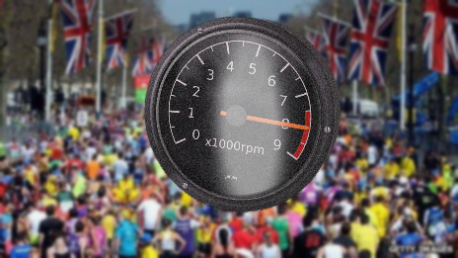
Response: 8000 (rpm)
